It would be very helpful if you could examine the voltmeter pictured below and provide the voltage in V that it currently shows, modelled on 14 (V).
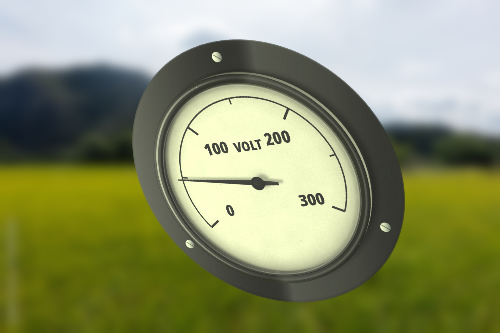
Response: 50 (V)
